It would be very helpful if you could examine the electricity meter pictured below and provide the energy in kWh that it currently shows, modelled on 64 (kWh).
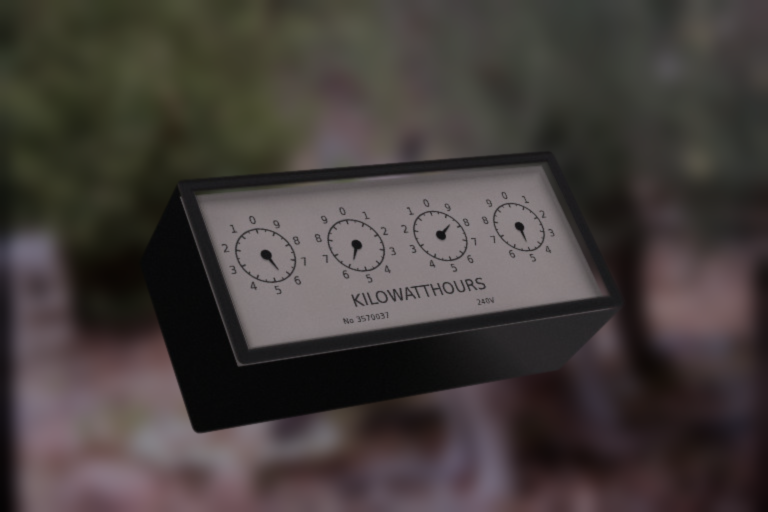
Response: 5585 (kWh)
